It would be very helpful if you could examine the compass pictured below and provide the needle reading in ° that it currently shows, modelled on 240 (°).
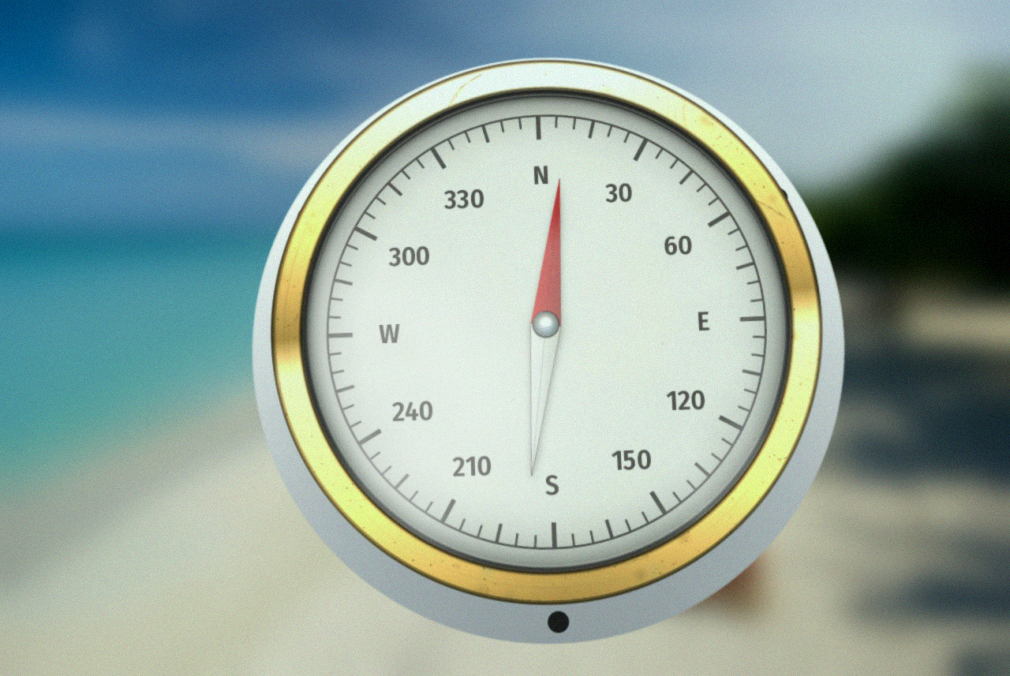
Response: 7.5 (°)
